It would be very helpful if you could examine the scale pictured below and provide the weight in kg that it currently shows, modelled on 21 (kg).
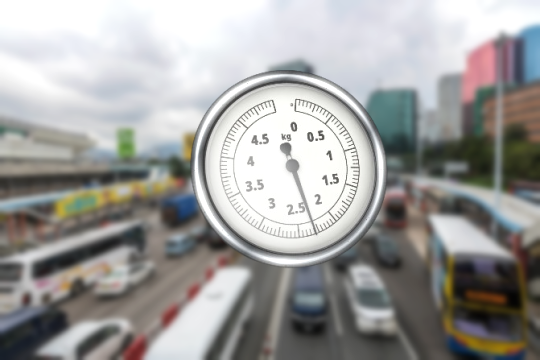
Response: 2.3 (kg)
